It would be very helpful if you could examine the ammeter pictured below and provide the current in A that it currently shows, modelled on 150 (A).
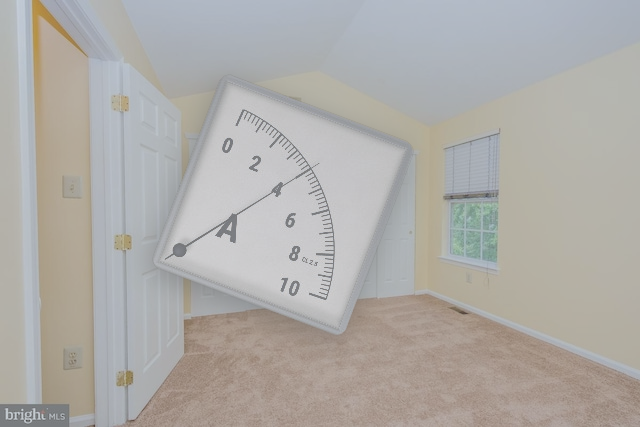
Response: 4 (A)
